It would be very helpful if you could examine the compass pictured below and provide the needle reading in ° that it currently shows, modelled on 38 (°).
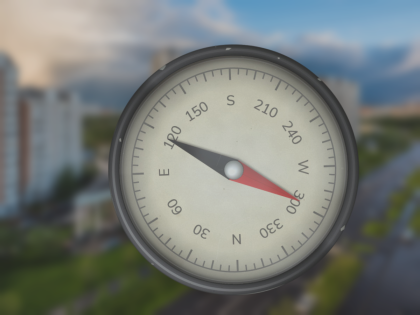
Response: 297.5 (°)
